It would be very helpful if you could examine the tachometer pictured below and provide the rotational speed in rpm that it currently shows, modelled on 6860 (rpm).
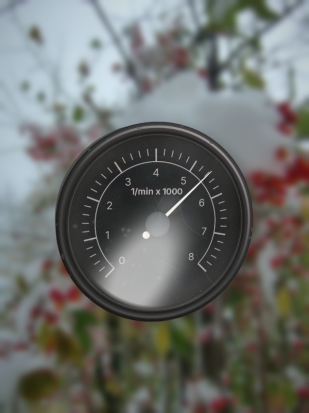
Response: 5400 (rpm)
